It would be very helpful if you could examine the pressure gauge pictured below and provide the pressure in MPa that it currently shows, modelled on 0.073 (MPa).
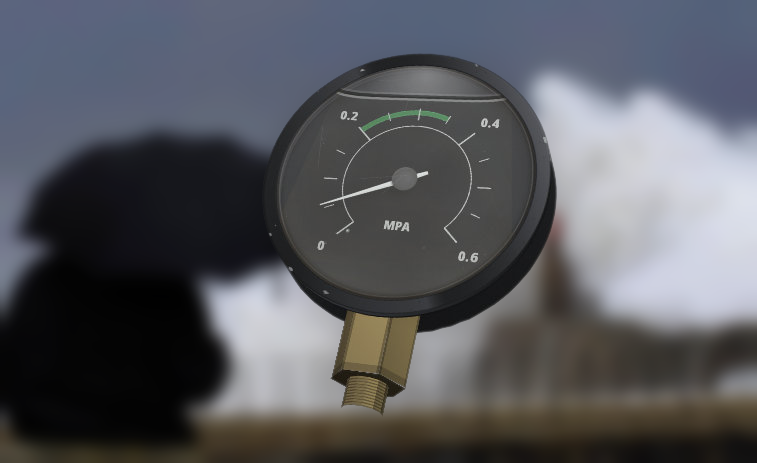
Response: 0.05 (MPa)
